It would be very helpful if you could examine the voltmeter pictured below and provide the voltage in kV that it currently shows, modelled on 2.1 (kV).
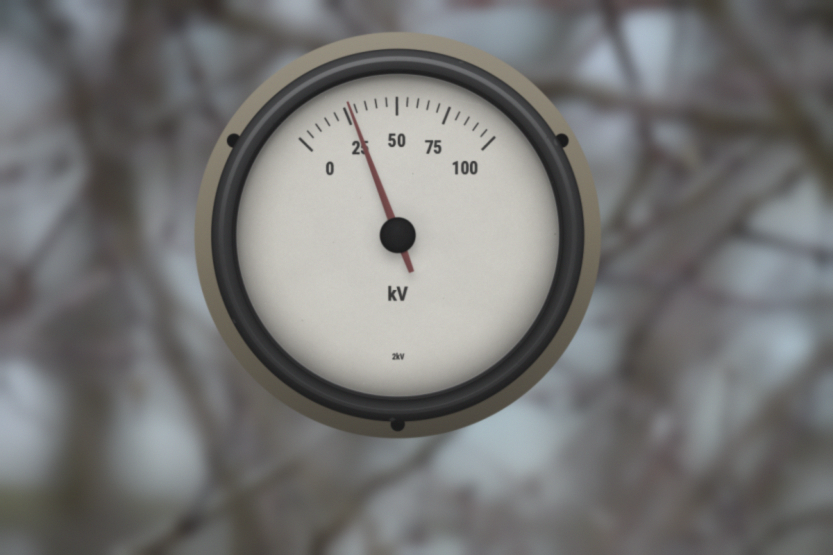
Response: 27.5 (kV)
